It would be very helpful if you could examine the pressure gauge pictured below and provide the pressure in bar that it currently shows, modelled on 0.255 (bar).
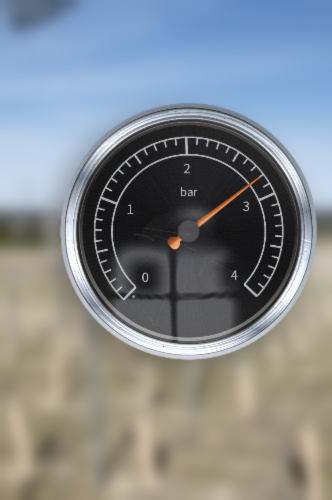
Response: 2.8 (bar)
